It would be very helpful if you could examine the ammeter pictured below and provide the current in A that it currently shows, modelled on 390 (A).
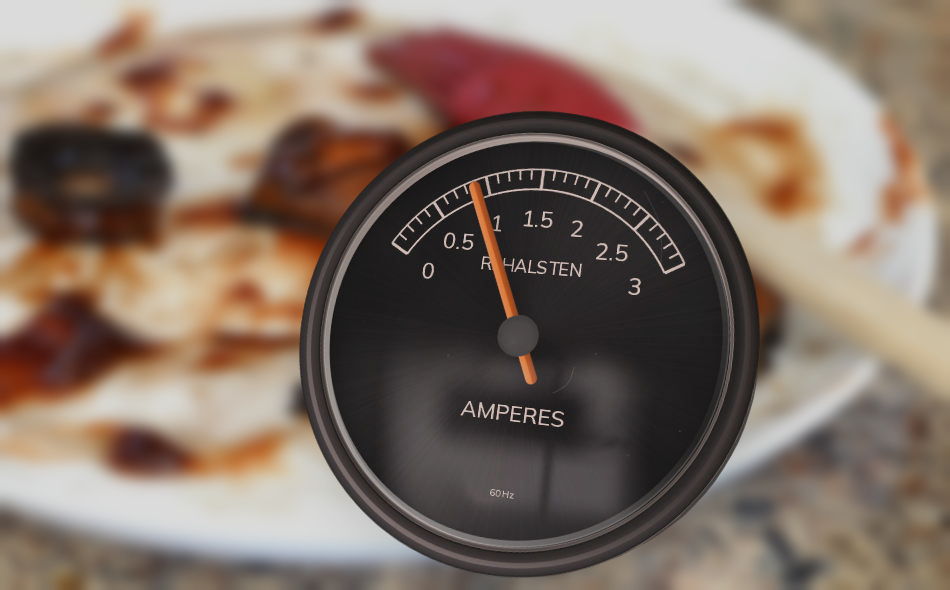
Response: 0.9 (A)
